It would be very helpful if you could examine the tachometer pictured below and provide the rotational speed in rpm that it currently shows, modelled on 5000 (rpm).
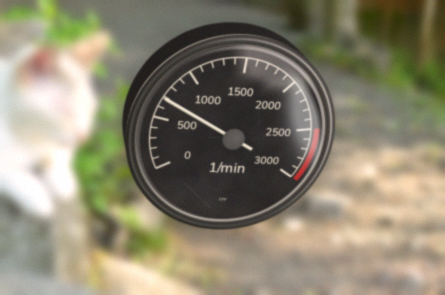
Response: 700 (rpm)
